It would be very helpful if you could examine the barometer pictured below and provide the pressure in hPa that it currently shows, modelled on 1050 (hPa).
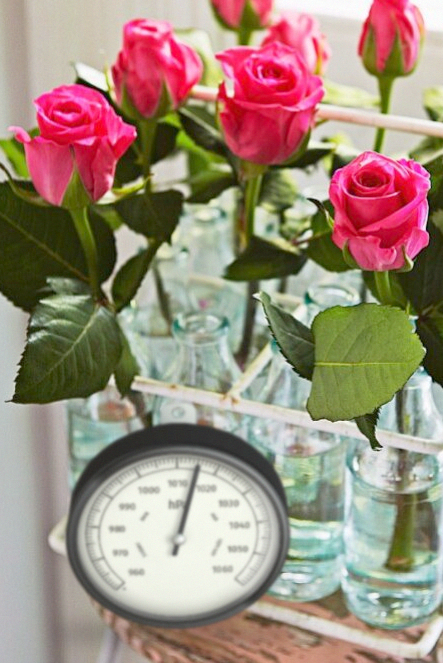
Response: 1015 (hPa)
